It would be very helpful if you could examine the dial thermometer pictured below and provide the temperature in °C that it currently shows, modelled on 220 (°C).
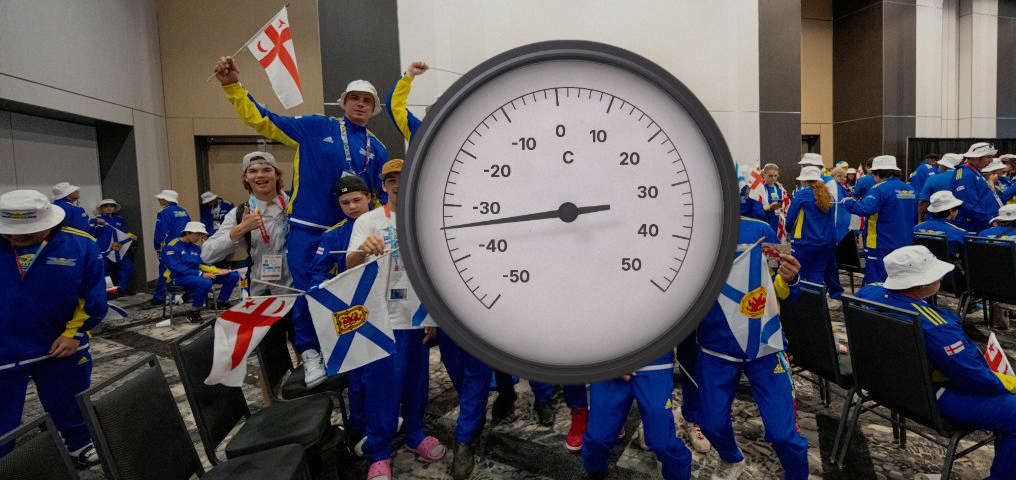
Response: -34 (°C)
